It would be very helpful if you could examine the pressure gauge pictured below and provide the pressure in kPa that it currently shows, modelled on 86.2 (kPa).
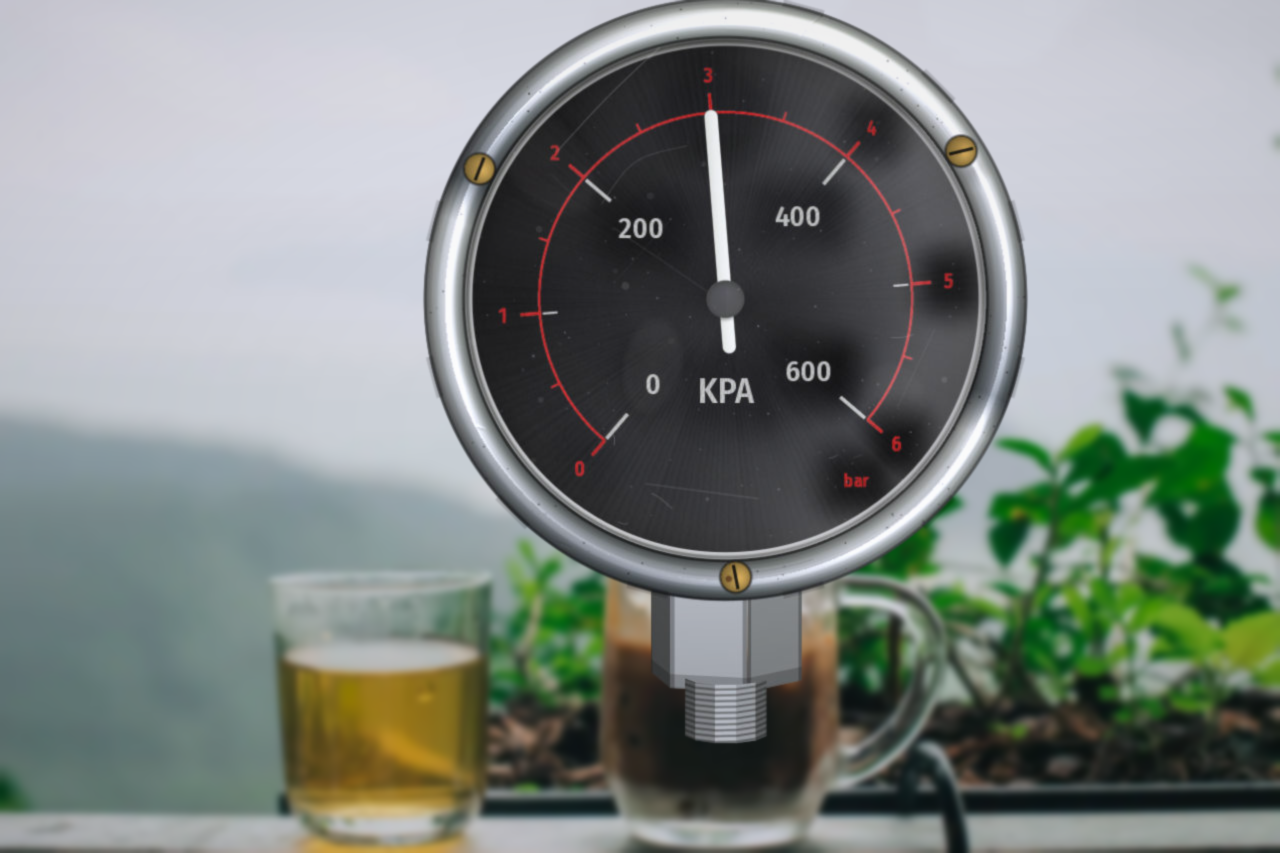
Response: 300 (kPa)
